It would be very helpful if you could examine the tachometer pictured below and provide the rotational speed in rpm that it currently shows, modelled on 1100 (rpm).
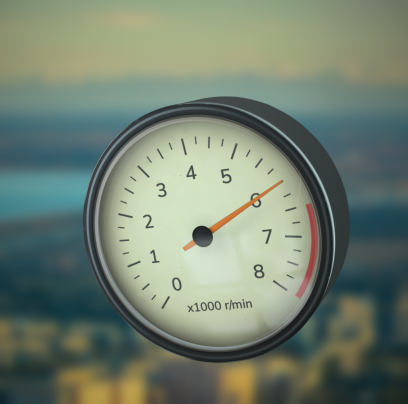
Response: 6000 (rpm)
